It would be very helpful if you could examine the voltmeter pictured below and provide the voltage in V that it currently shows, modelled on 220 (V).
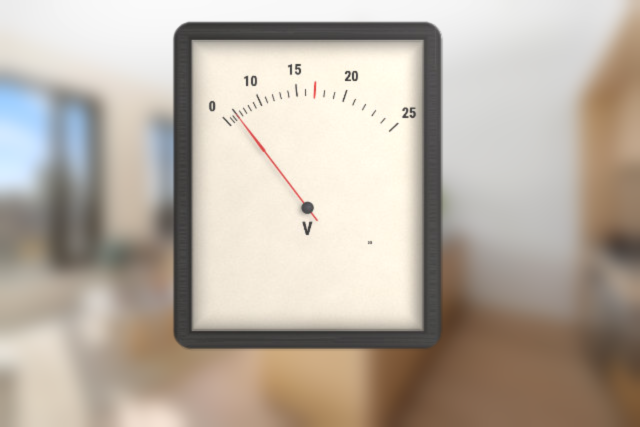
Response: 5 (V)
